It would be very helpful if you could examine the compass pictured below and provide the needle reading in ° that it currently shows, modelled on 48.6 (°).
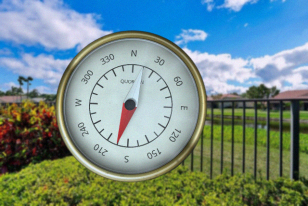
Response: 195 (°)
